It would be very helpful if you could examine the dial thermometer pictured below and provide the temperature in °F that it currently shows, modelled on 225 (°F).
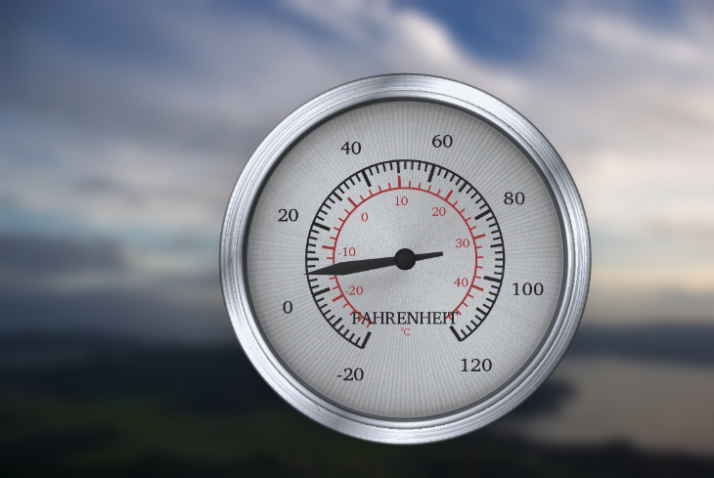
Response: 6 (°F)
